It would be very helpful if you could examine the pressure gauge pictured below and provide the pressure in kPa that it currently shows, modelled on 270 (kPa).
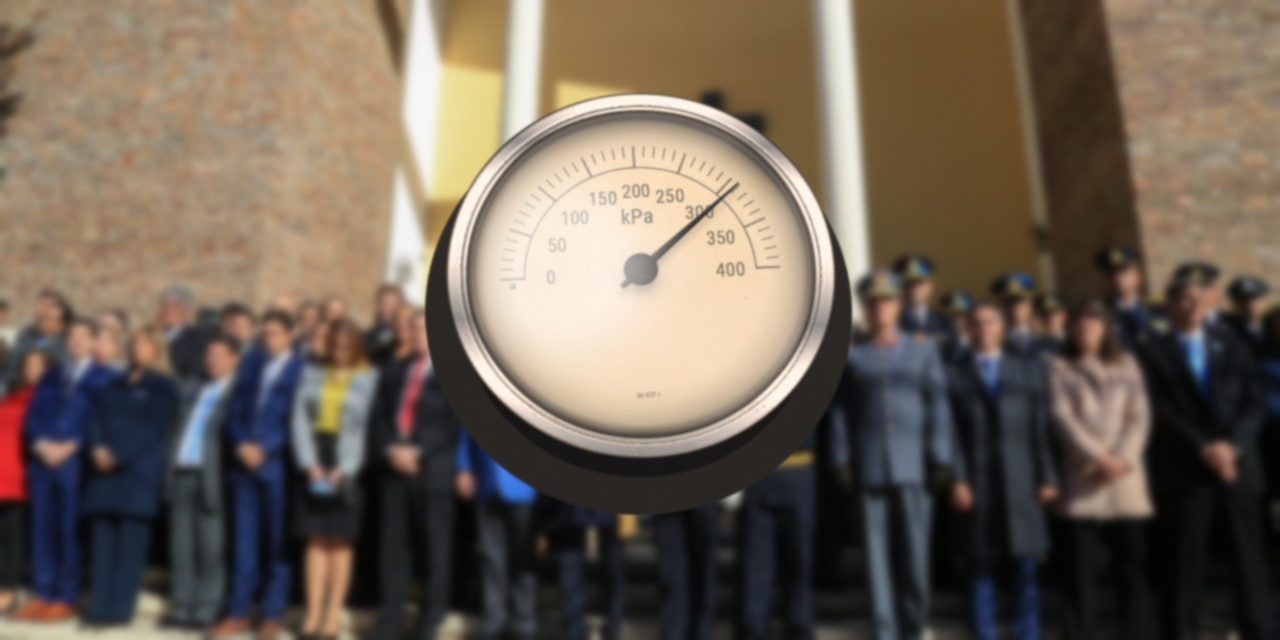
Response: 310 (kPa)
